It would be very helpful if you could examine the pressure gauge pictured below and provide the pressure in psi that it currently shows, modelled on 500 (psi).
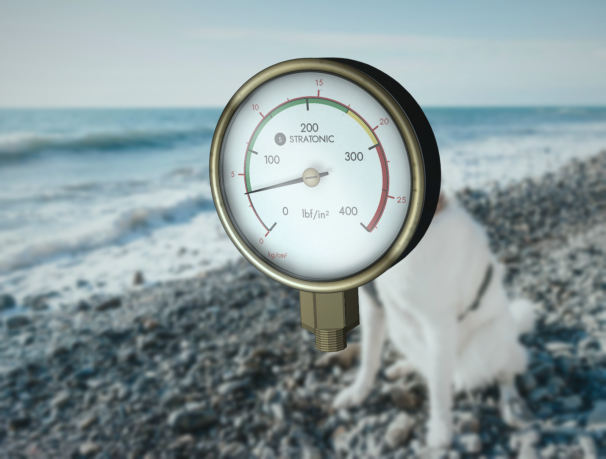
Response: 50 (psi)
